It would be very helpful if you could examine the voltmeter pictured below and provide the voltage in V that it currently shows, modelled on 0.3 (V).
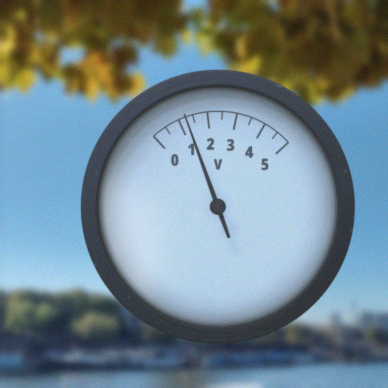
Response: 1.25 (V)
